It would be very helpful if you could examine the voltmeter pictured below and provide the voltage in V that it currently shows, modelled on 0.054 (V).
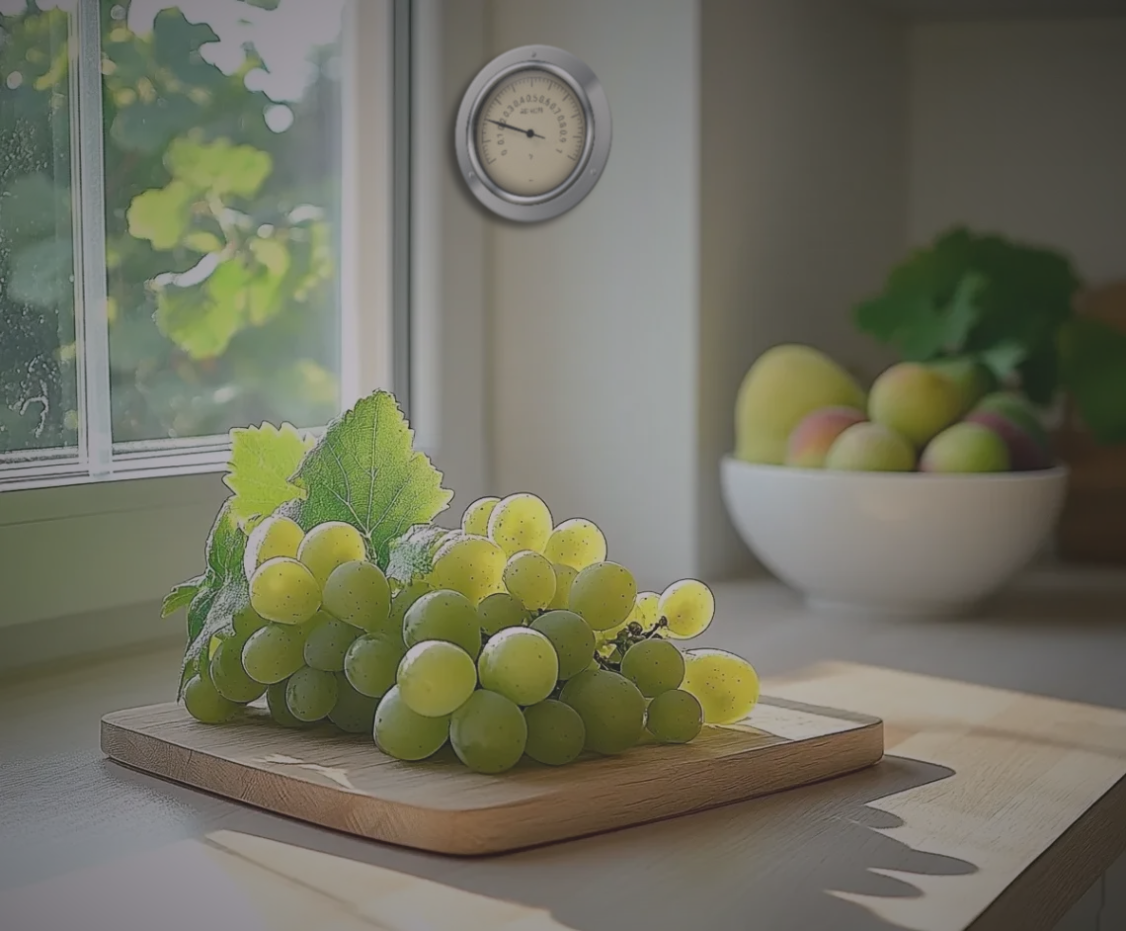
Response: 0.2 (V)
